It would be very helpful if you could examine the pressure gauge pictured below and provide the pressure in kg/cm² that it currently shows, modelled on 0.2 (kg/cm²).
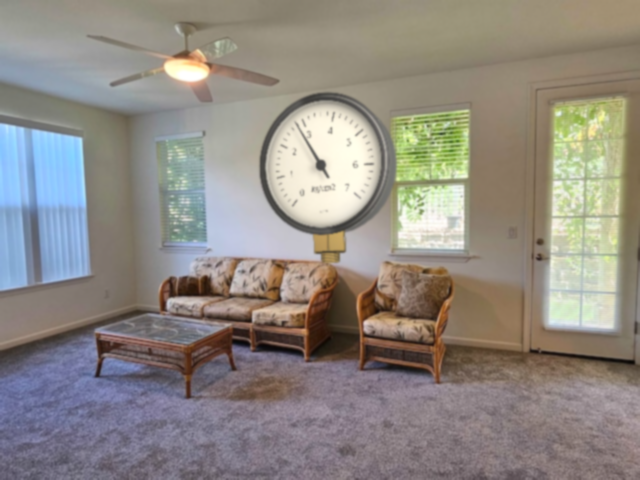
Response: 2.8 (kg/cm²)
